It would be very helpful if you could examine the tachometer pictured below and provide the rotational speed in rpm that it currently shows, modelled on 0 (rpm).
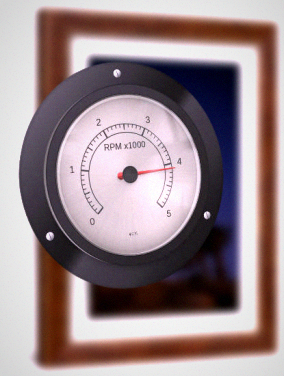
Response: 4100 (rpm)
